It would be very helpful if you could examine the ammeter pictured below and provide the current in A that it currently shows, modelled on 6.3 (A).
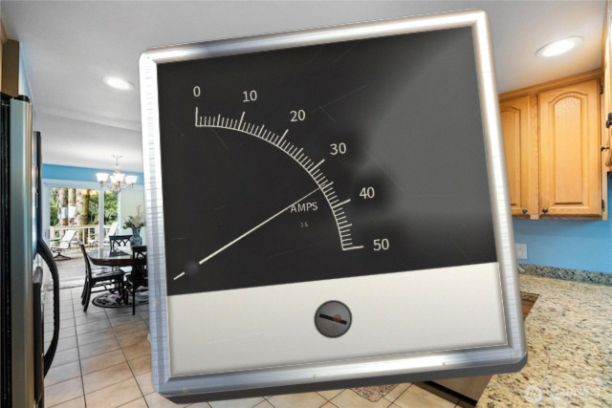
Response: 35 (A)
